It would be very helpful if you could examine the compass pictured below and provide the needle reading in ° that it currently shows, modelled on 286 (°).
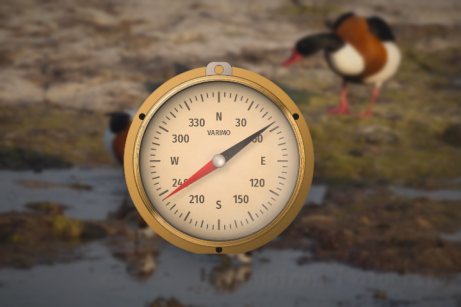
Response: 235 (°)
